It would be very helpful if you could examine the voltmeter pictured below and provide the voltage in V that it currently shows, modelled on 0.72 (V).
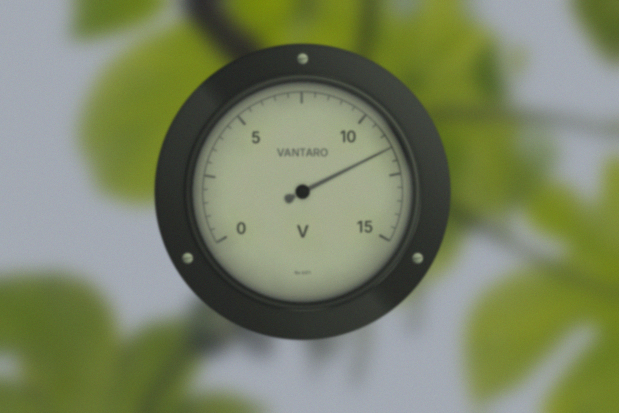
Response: 11.5 (V)
